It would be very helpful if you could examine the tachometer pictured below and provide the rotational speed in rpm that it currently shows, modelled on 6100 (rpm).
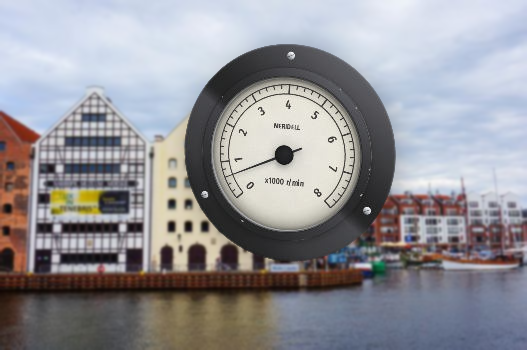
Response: 600 (rpm)
